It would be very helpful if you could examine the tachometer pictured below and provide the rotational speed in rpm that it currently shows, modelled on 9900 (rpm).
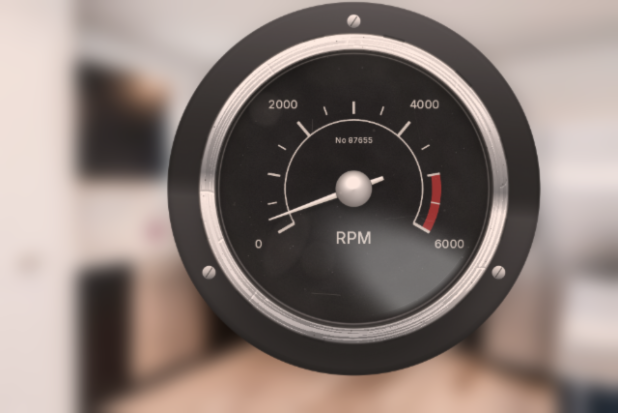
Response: 250 (rpm)
